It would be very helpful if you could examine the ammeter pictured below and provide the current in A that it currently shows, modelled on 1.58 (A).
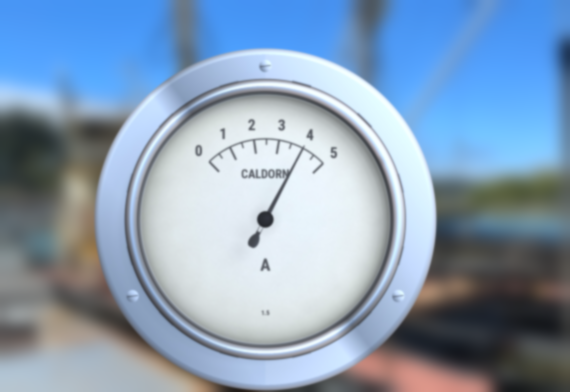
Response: 4 (A)
